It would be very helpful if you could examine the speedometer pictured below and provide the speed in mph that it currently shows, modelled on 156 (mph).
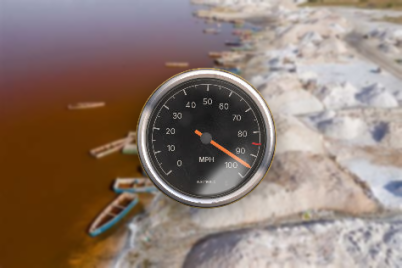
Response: 95 (mph)
